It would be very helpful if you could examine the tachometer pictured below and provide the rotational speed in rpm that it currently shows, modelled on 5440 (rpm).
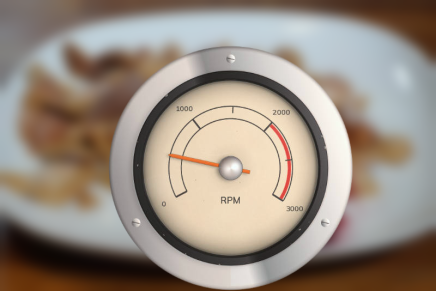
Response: 500 (rpm)
